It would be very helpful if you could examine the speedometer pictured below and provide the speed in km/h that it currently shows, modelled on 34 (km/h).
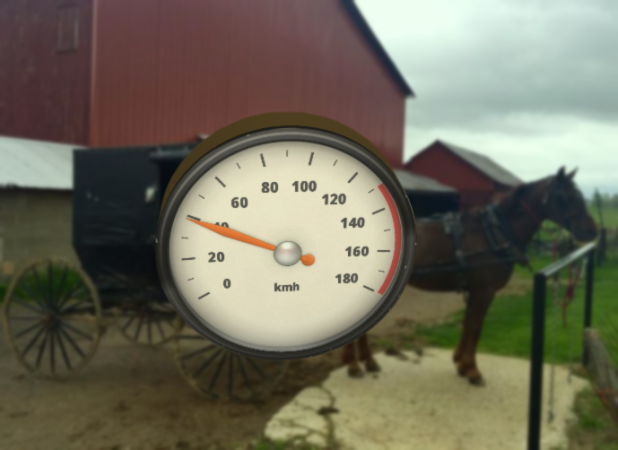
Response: 40 (km/h)
